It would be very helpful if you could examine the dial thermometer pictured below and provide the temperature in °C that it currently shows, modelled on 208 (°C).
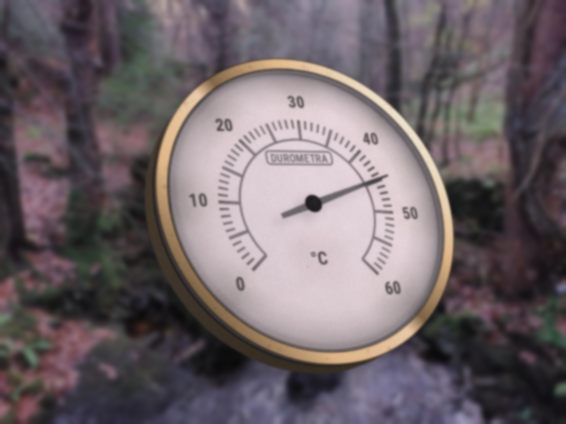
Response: 45 (°C)
